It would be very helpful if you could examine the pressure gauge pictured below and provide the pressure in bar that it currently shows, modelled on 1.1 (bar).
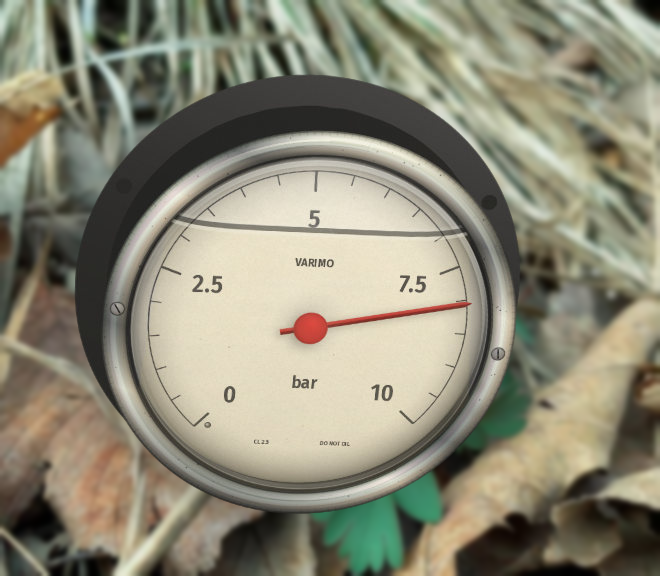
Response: 8 (bar)
